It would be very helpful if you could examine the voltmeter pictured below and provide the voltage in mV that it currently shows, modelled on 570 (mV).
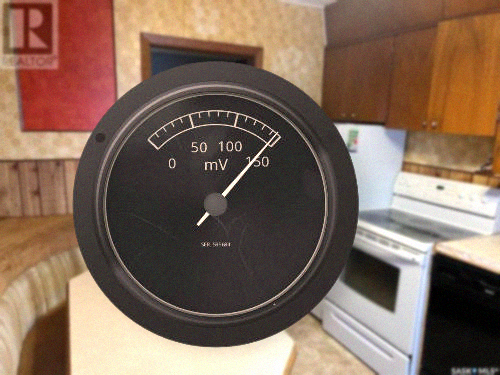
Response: 145 (mV)
